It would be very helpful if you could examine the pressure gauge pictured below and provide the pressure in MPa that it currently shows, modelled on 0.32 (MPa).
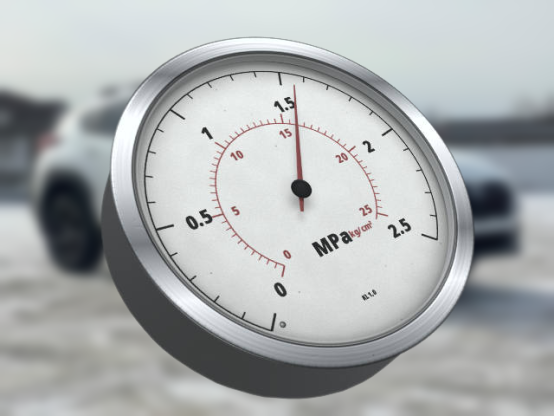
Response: 1.55 (MPa)
